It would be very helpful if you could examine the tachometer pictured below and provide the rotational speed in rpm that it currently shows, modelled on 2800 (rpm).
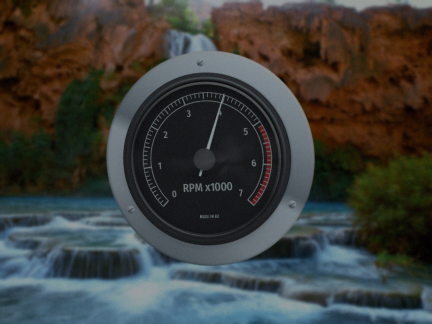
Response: 4000 (rpm)
